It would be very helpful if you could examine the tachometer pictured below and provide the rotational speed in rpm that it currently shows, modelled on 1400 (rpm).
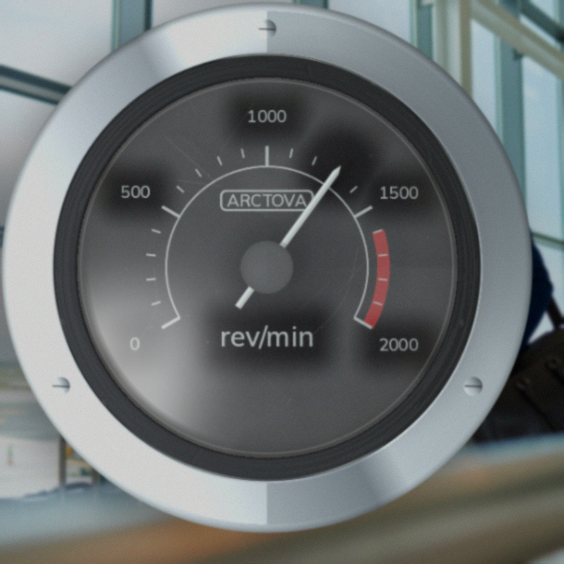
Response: 1300 (rpm)
